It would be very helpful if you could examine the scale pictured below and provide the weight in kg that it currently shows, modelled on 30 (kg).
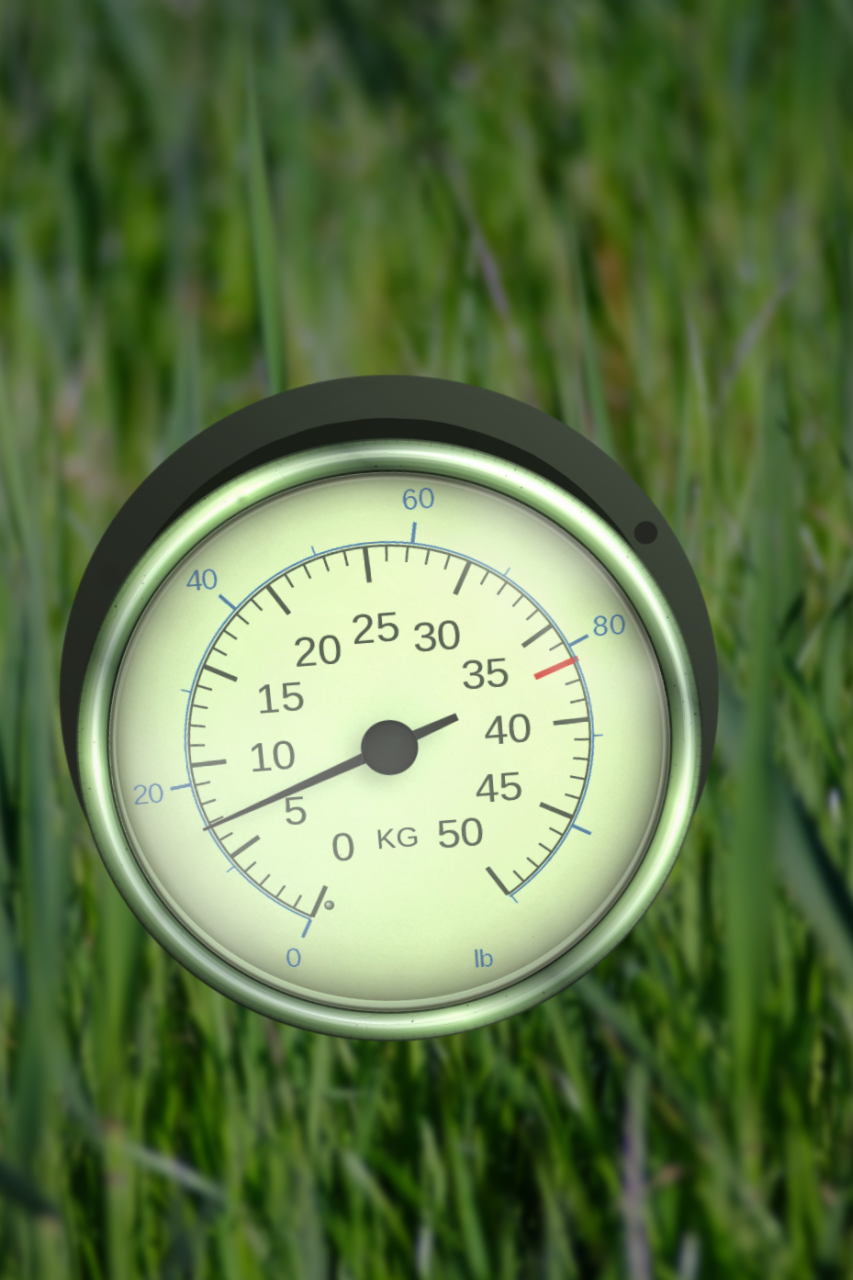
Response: 7 (kg)
